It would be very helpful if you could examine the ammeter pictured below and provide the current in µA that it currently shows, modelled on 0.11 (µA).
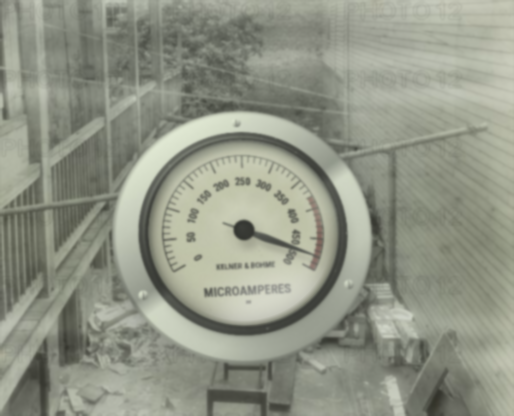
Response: 480 (µA)
